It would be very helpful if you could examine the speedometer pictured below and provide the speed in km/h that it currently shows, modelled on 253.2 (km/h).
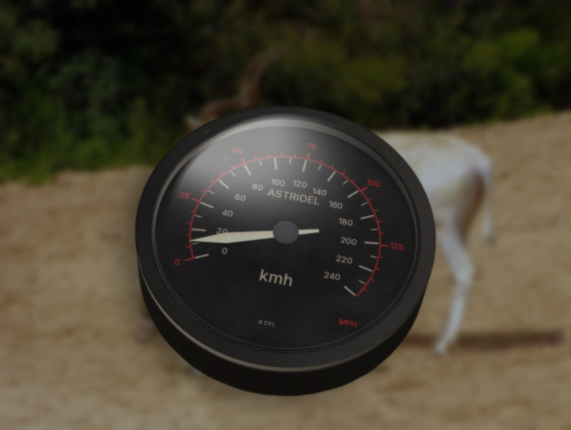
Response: 10 (km/h)
